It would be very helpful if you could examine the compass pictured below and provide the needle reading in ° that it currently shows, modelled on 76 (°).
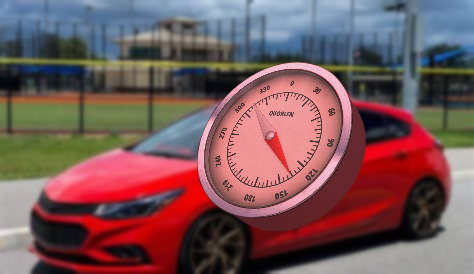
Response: 135 (°)
